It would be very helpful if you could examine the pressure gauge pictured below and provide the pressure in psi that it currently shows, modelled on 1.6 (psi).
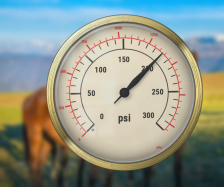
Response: 200 (psi)
